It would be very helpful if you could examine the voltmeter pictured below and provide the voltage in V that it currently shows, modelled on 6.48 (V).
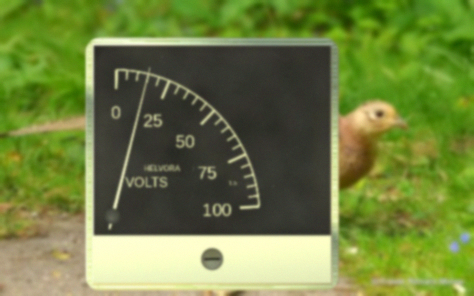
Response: 15 (V)
